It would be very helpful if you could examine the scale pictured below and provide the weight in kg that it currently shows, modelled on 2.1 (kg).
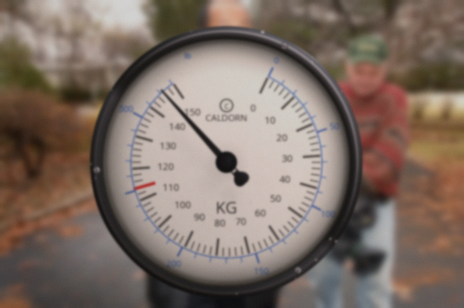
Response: 146 (kg)
